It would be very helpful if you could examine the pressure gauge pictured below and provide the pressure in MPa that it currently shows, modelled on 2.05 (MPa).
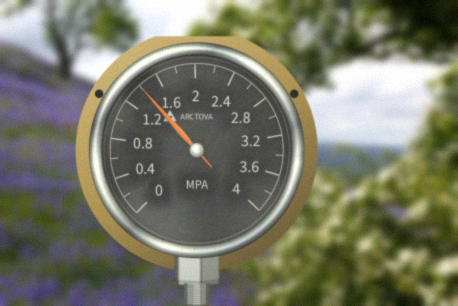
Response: 1.4 (MPa)
